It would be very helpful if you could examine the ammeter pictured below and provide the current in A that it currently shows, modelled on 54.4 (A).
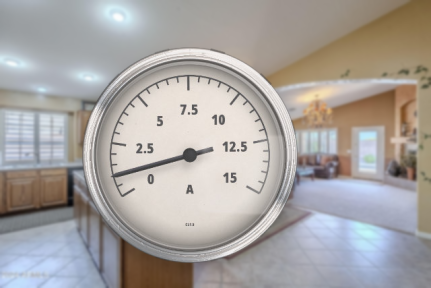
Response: 1 (A)
